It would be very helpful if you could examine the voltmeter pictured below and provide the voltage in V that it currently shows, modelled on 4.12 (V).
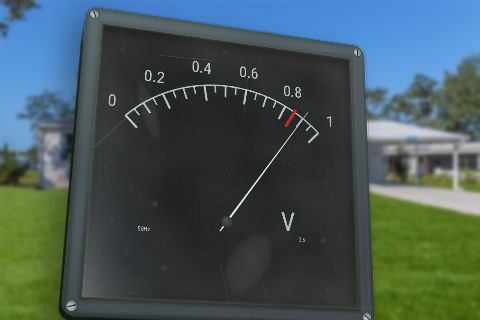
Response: 0.9 (V)
